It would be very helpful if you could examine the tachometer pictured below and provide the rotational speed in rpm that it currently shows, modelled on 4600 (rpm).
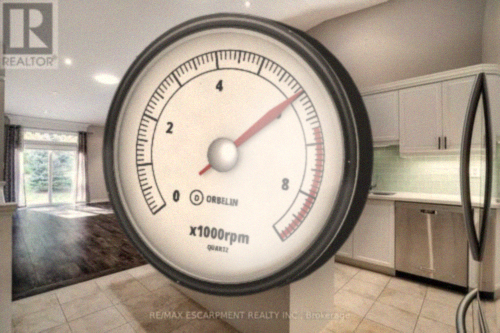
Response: 6000 (rpm)
